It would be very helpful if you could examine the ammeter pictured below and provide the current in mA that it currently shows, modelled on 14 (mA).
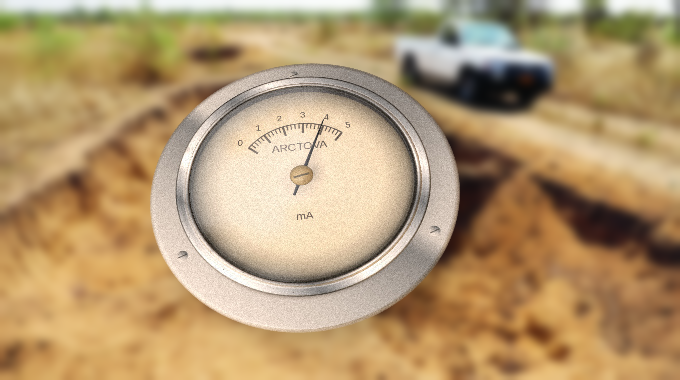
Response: 4 (mA)
